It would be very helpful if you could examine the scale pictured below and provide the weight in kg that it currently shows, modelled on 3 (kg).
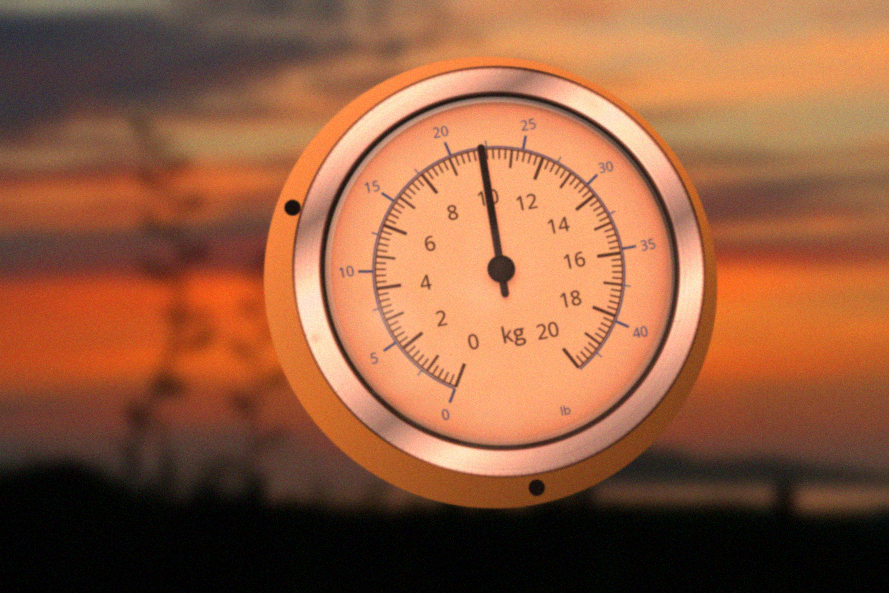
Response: 10 (kg)
